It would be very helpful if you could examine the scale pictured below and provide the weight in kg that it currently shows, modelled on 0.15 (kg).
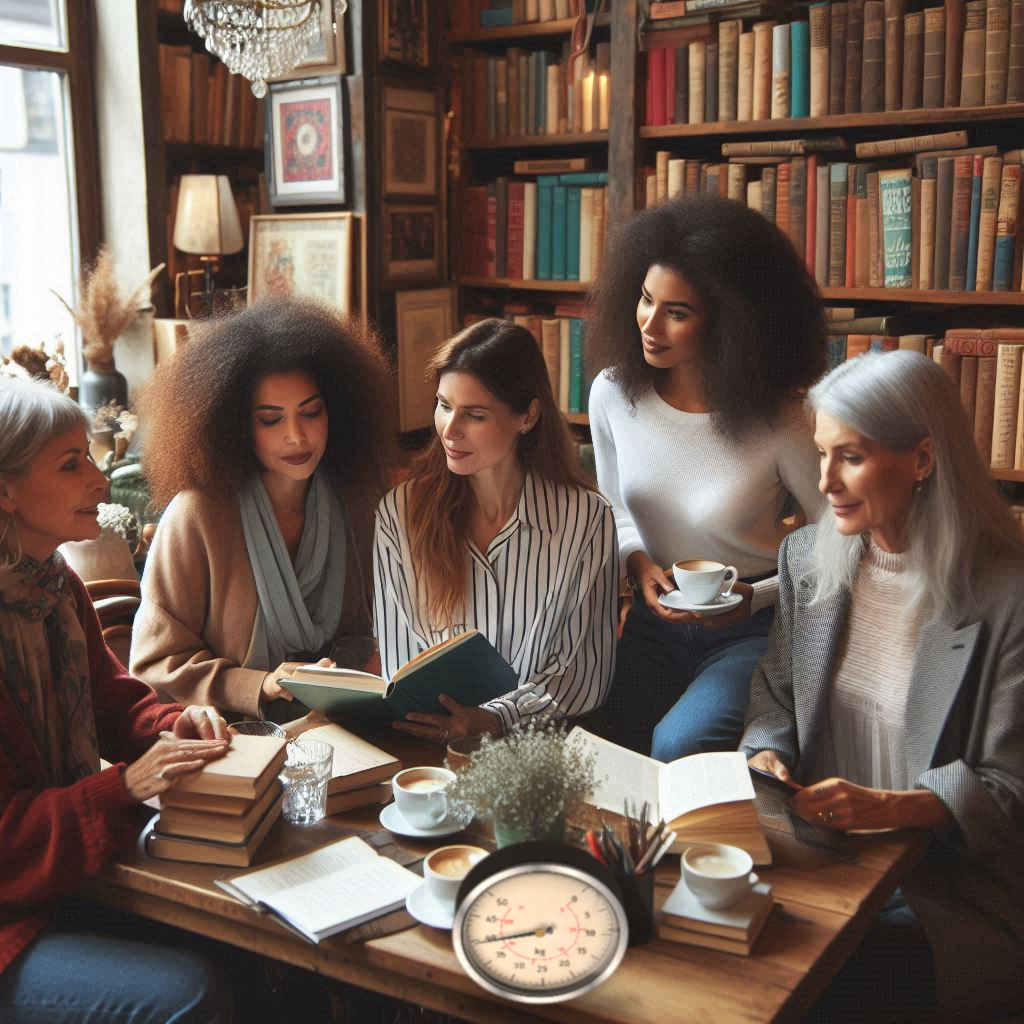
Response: 40 (kg)
